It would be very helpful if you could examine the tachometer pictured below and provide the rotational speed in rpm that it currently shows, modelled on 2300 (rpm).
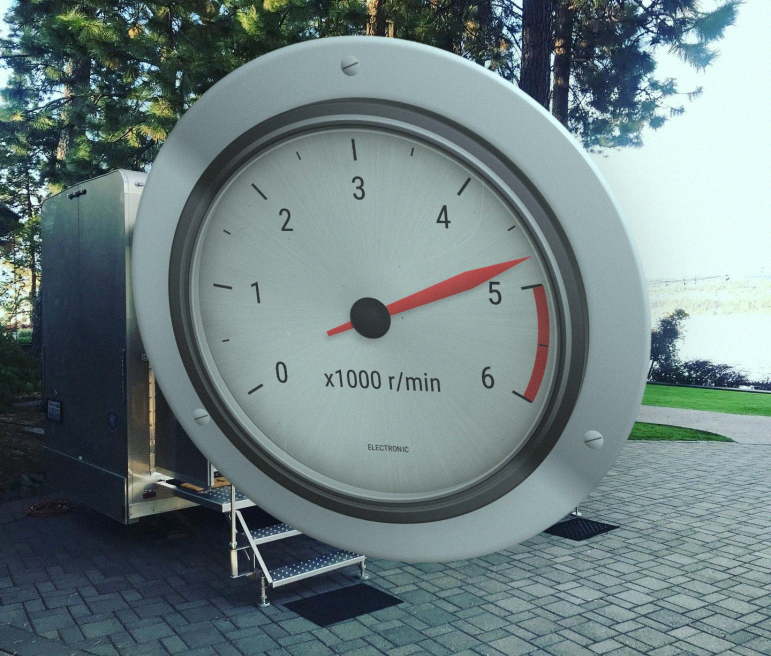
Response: 4750 (rpm)
